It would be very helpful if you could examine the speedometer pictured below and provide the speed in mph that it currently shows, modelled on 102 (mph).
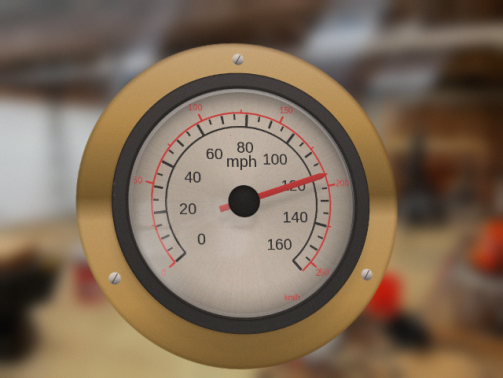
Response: 120 (mph)
